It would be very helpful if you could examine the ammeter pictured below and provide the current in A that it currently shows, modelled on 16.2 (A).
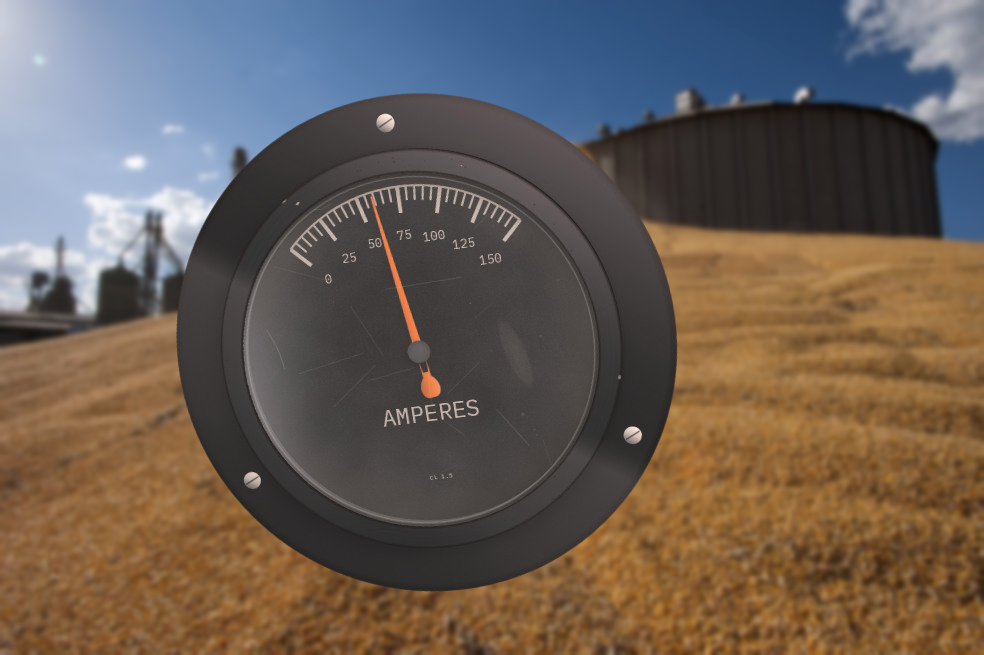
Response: 60 (A)
